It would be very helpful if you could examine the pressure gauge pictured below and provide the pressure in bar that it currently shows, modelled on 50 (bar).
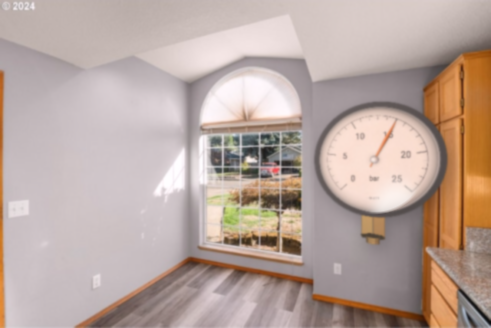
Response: 15 (bar)
